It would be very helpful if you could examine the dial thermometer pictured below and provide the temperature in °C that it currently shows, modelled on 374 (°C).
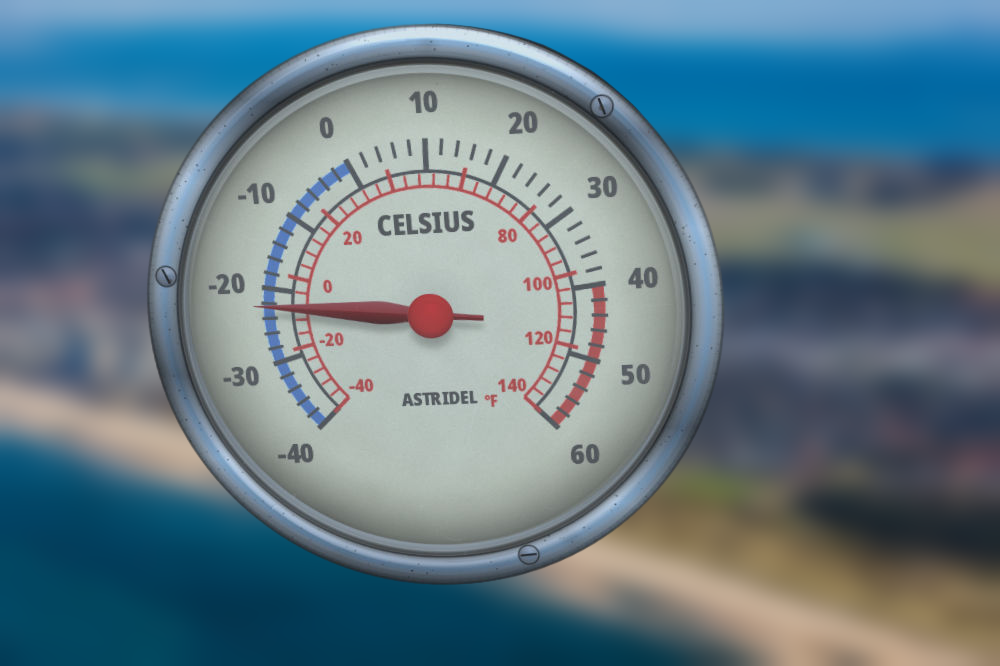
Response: -22 (°C)
